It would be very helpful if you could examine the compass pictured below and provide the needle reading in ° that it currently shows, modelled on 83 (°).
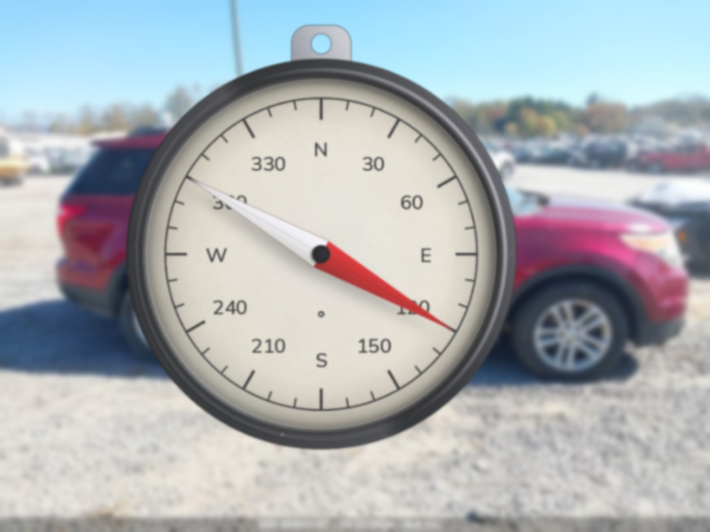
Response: 120 (°)
